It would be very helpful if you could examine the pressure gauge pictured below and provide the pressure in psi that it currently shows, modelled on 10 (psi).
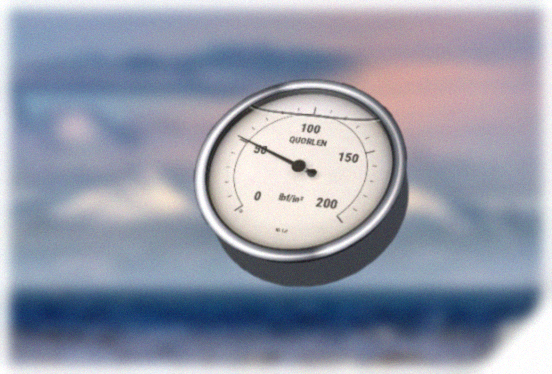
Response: 50 (psi)
